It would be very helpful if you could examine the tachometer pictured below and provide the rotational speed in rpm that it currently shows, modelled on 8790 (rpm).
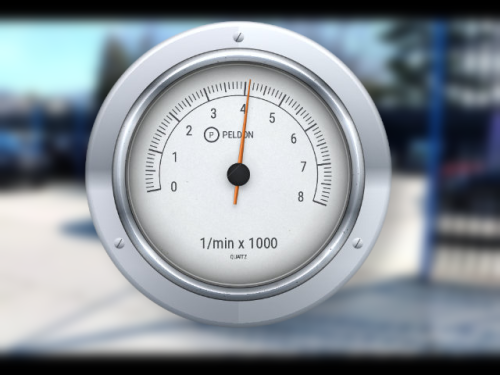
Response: 4100 (rpm)
